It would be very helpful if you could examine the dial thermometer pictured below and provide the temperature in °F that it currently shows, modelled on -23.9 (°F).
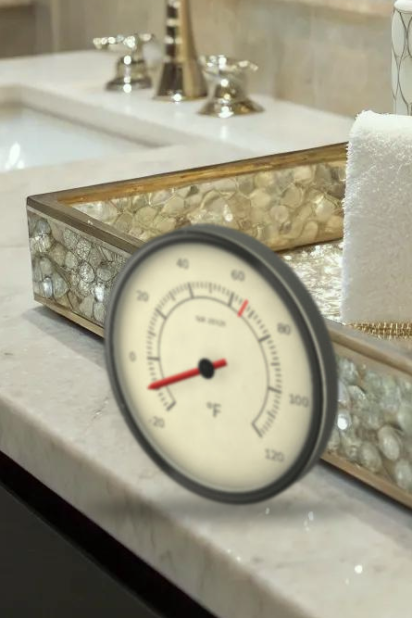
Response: -10 (°F)
